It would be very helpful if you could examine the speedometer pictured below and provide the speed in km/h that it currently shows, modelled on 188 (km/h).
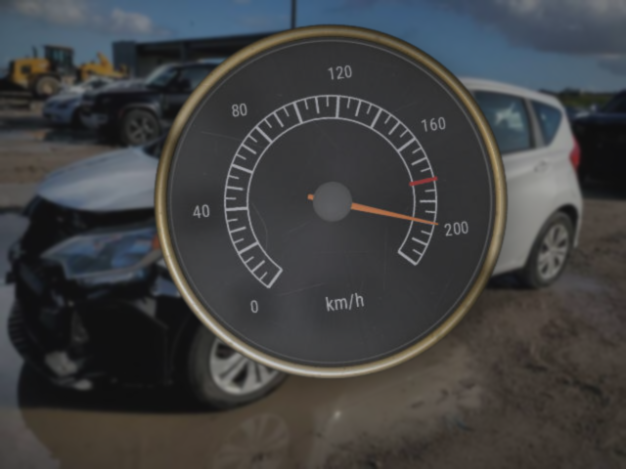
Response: 200 (km/h)
